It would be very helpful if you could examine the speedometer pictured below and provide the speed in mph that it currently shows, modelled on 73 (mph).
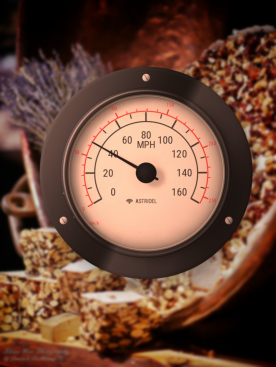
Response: 40 (mph)
